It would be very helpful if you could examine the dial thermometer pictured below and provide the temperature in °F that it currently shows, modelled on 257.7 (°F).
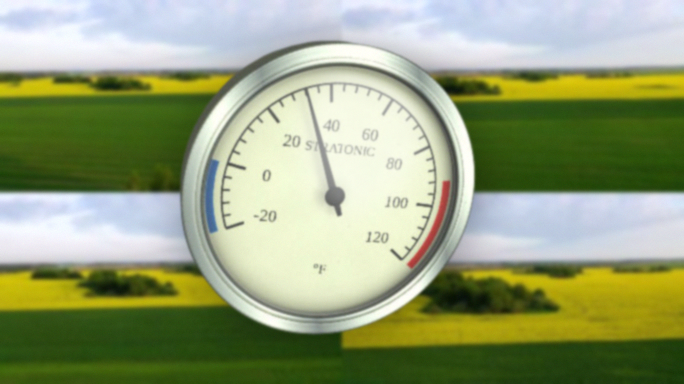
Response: 32 (°F)
